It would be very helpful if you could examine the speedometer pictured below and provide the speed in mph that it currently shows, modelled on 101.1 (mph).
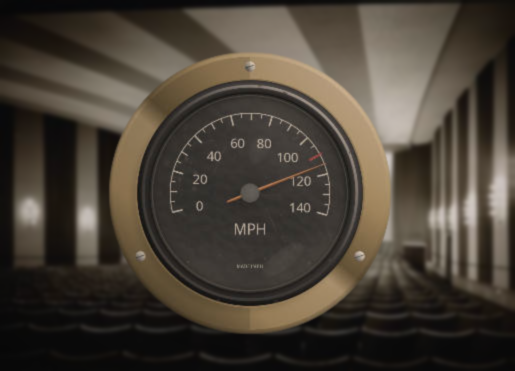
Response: 115 (mph)
